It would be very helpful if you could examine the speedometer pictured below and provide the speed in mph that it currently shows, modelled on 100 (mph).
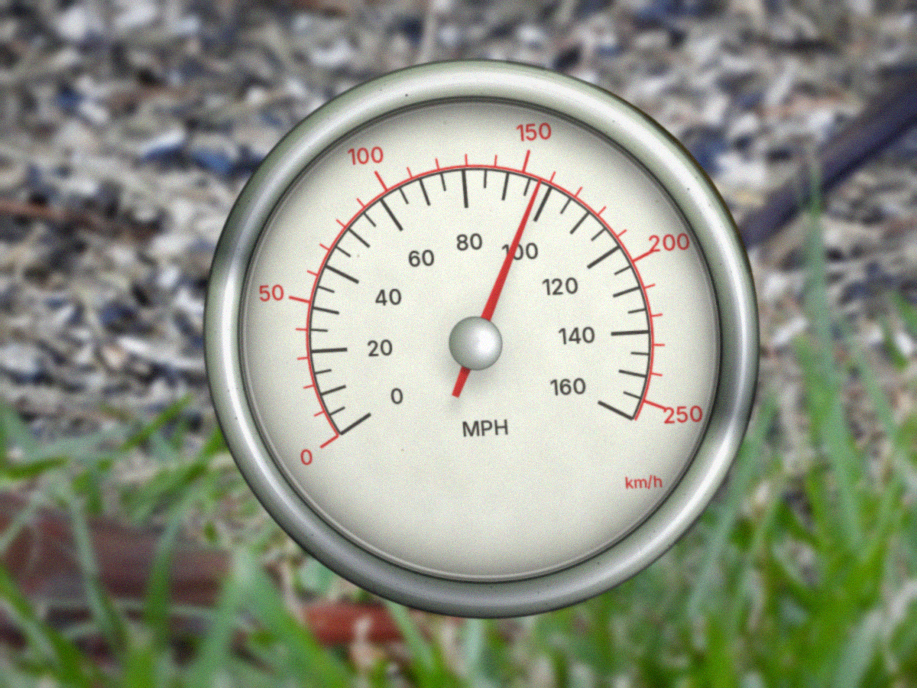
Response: 97.5 (mph)
